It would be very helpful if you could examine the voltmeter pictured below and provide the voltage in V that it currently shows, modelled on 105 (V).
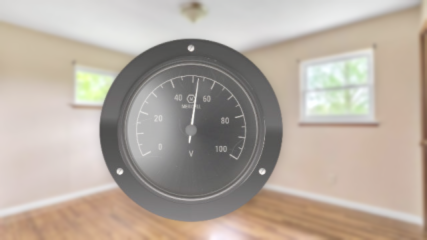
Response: 52.5 (V)
